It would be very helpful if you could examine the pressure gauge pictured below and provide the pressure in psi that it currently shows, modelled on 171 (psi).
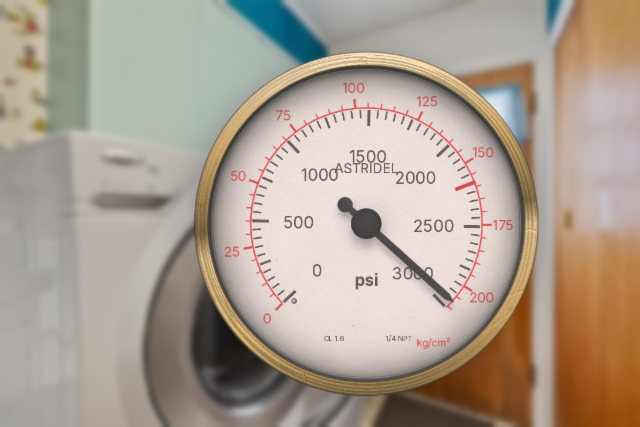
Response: 2950 (psi)
